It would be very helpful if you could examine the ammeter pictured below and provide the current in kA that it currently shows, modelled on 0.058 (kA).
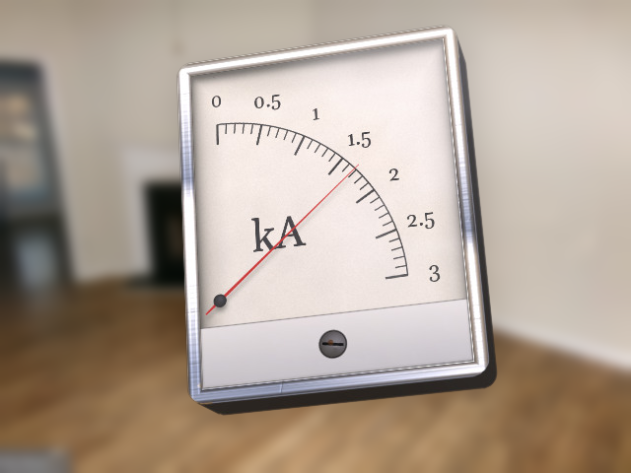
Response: 1.7 (kA)
